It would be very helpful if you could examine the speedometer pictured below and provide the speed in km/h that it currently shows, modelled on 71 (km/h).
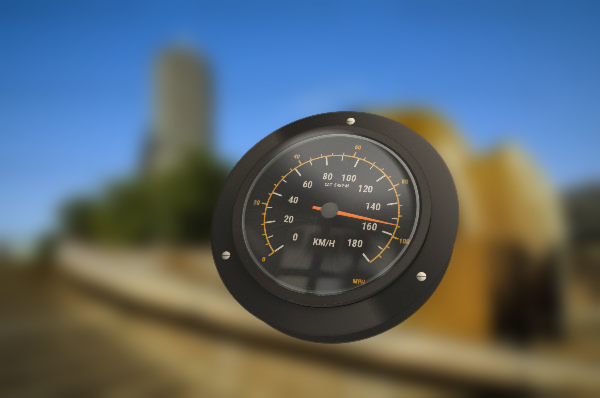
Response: 155 (km/h)
